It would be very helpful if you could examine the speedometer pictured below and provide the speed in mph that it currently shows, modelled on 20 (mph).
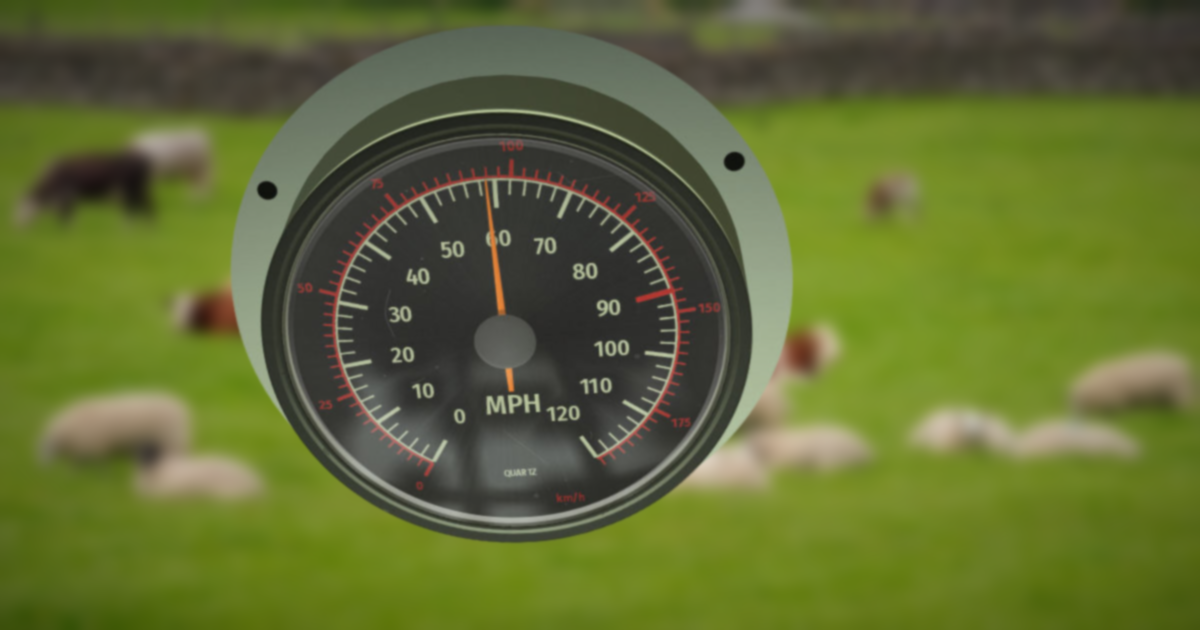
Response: 59 (mph)
